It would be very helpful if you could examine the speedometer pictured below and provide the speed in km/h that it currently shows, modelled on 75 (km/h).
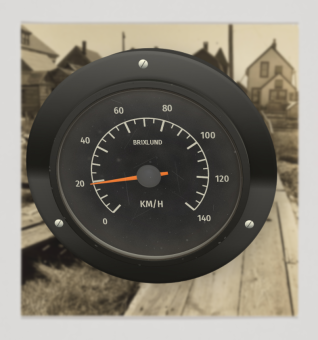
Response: 20 (km/h)
